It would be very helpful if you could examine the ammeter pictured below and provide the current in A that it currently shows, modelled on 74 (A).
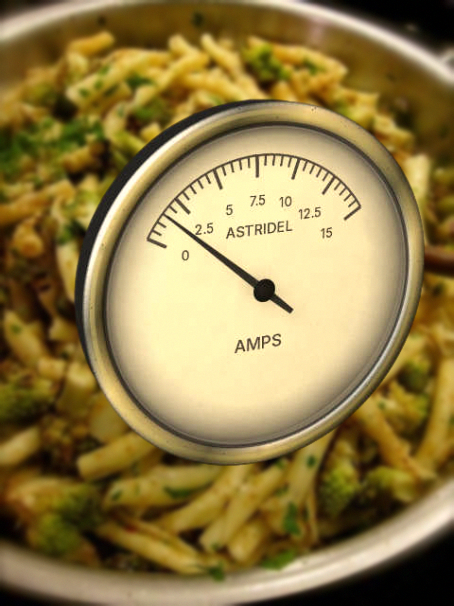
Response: 1.5 (A)
